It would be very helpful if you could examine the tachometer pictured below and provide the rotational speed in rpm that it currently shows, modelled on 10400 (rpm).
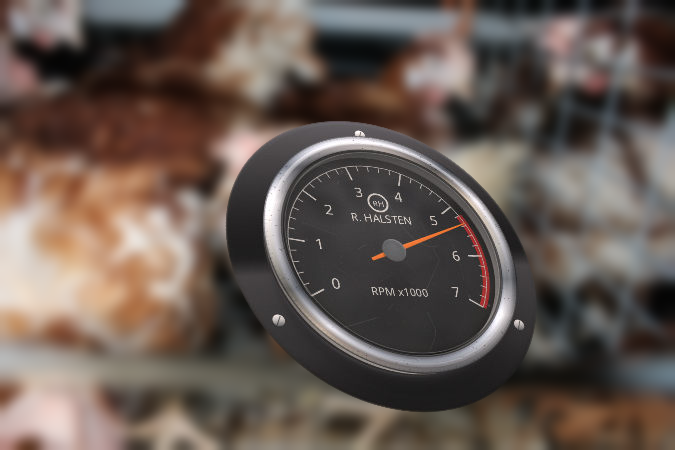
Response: 5400 (rpm)
